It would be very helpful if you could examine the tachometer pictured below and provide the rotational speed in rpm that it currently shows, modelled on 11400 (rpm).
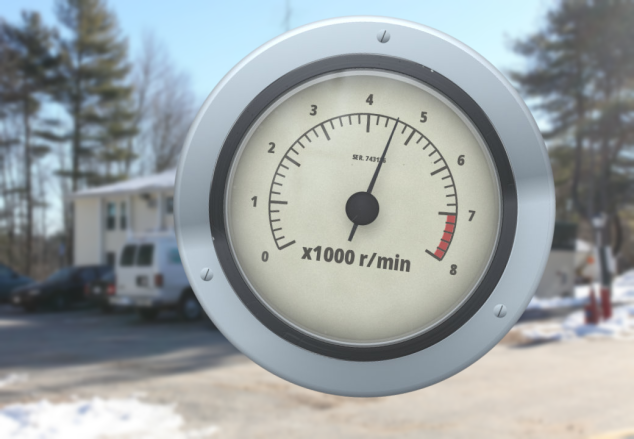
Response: 4600 (rpm)
